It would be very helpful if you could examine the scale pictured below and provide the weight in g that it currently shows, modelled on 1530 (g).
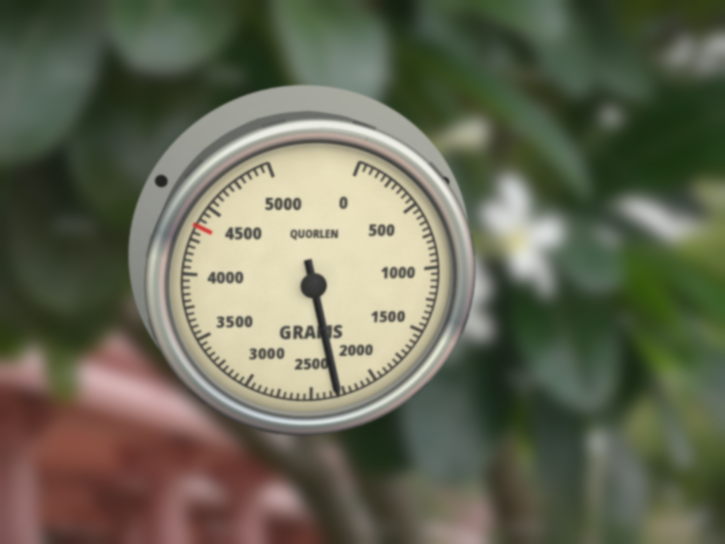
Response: 2300 (g)
